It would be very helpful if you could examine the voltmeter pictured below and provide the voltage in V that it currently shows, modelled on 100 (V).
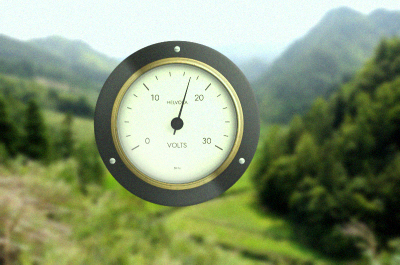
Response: 17 (V)
